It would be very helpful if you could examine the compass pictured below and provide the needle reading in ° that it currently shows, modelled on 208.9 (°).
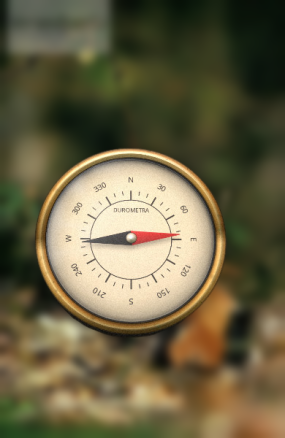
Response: 85 (°)
